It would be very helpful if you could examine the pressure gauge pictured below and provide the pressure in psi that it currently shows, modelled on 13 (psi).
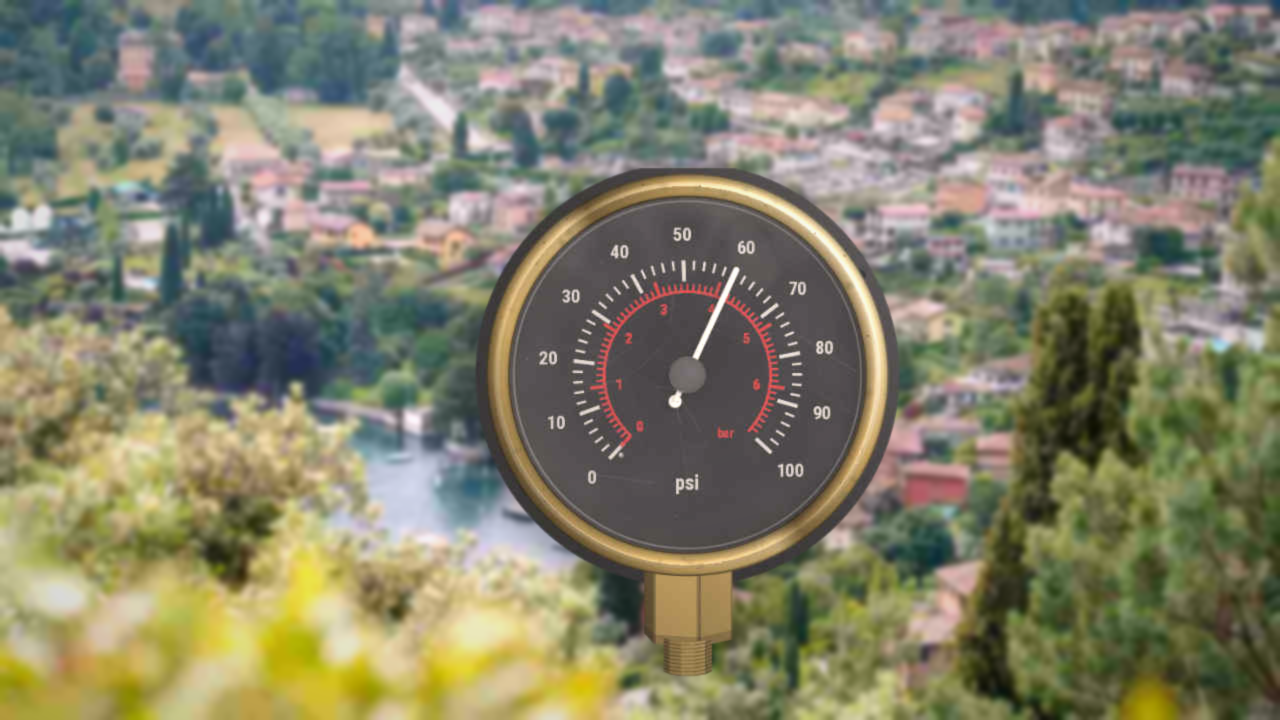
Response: 60 (psi)
